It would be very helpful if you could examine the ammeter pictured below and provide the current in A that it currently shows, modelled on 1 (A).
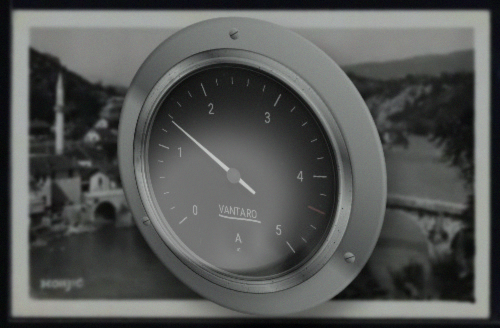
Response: 1.4 (A)
